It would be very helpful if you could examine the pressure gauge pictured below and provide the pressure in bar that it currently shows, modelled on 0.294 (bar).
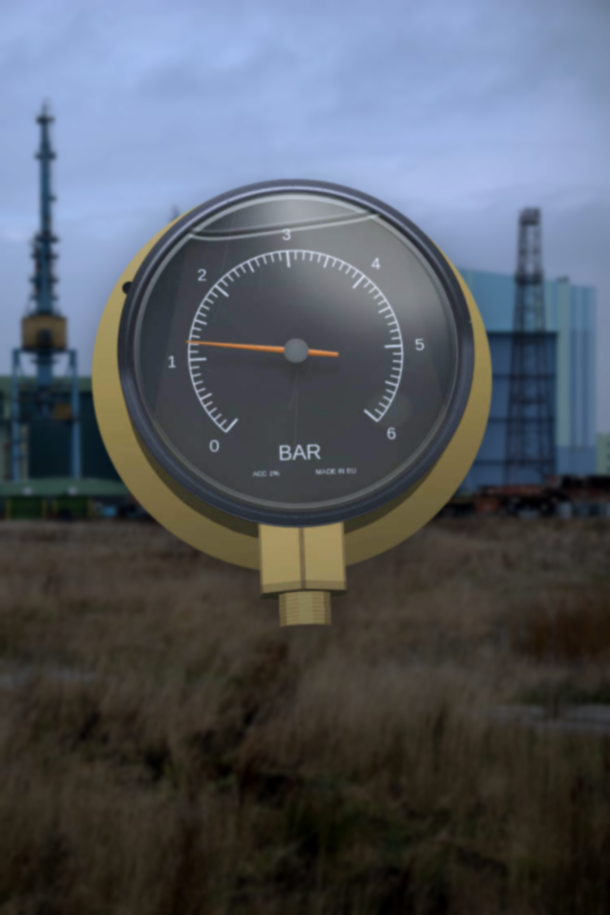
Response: 1.2 (bar)
